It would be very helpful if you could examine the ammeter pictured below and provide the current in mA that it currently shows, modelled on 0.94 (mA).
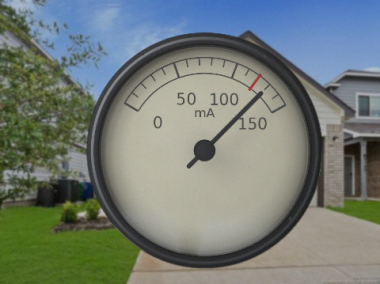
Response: 130 (mA)
